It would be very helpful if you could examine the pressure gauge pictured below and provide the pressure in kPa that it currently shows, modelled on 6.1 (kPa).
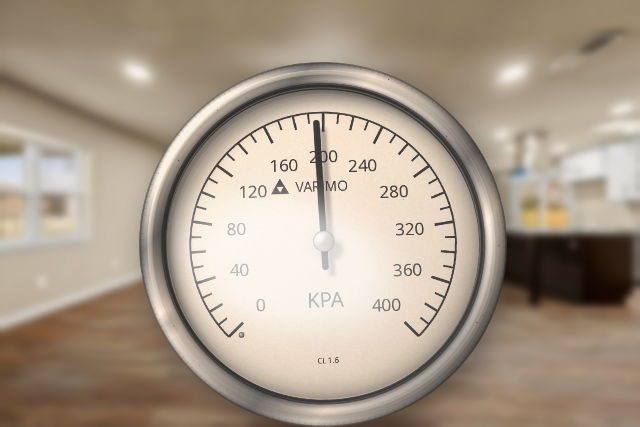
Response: 195 (kPa)
